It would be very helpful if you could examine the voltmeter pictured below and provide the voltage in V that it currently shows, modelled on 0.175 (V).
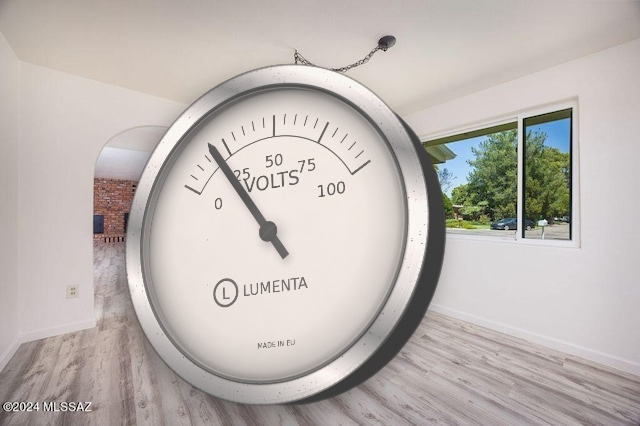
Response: 20 (V)
